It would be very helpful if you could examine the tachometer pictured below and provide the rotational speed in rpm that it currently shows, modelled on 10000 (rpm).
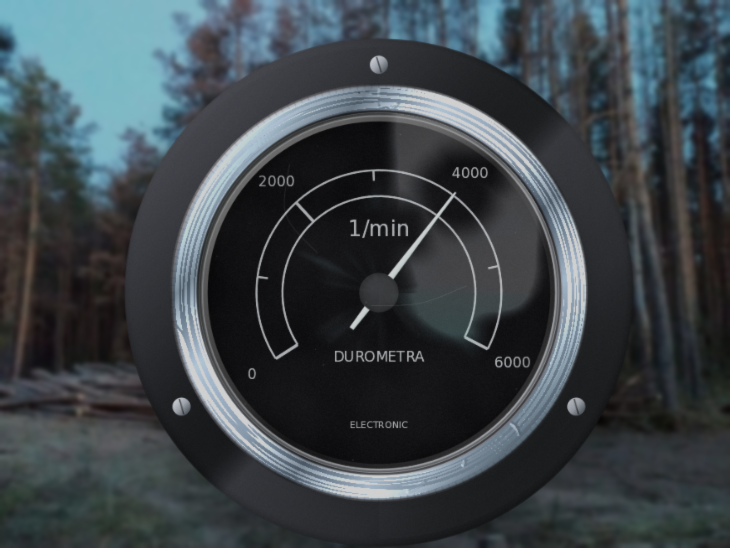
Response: 4000 (rpm)
